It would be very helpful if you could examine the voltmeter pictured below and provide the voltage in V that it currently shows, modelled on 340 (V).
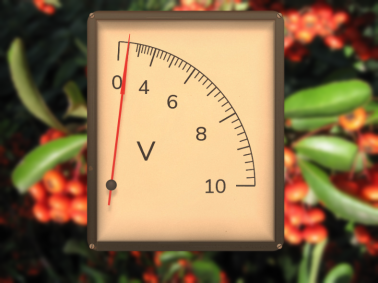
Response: 2 (V)
